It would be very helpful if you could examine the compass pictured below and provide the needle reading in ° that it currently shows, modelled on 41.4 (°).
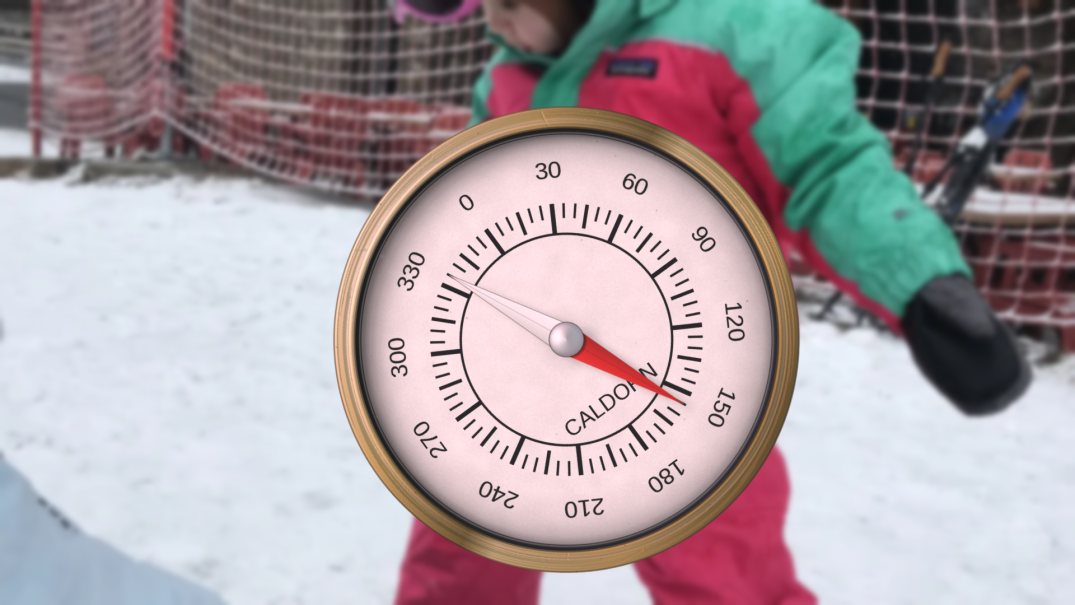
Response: 155 (°)
